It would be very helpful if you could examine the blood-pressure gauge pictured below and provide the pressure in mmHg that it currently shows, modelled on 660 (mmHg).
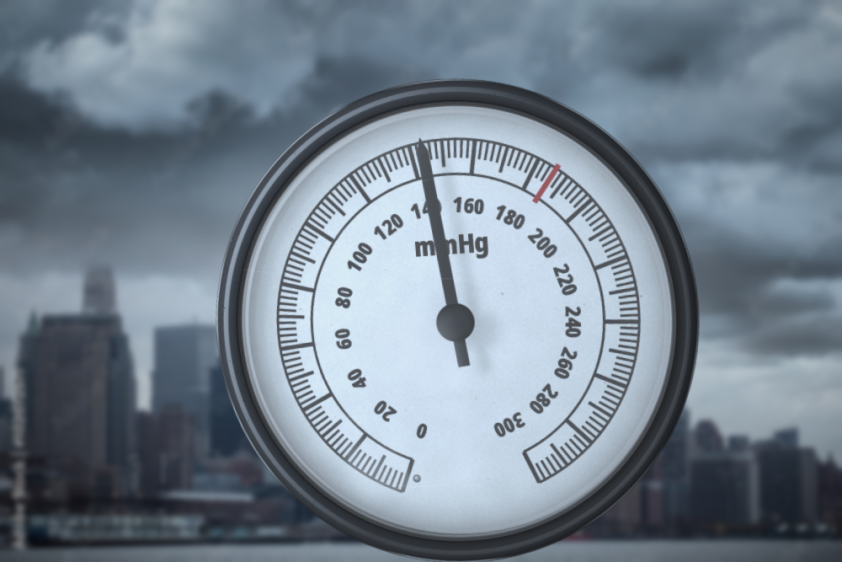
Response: 144 (mmHg)
